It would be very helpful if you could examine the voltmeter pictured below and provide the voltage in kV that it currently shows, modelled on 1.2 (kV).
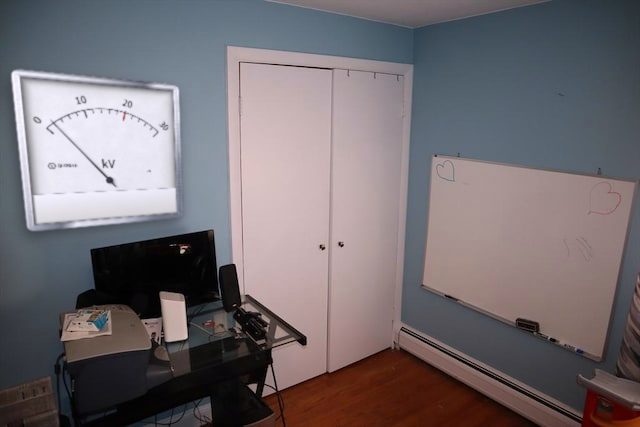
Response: 2 (kV)
